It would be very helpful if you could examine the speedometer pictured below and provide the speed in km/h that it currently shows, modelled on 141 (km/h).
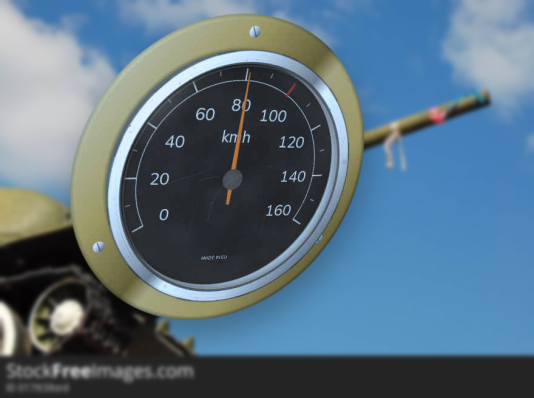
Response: 80 (km/h)
